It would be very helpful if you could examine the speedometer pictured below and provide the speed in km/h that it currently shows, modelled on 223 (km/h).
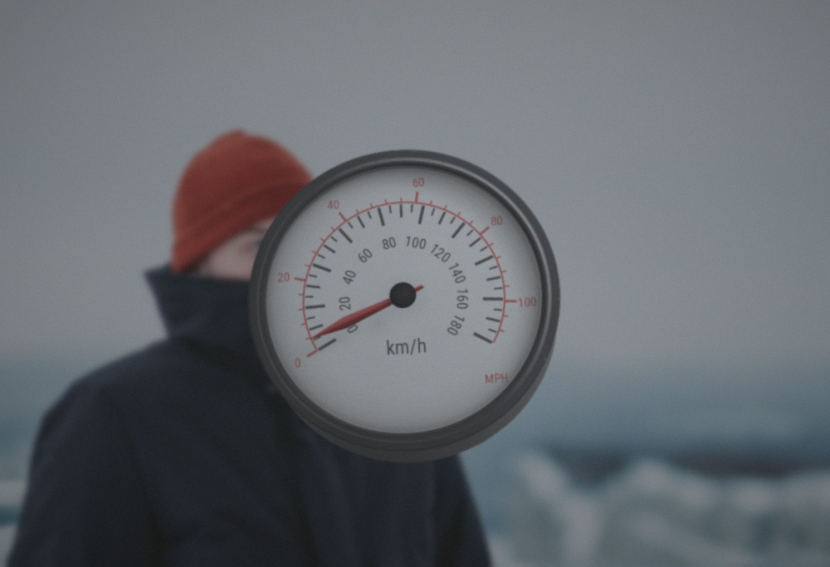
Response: 5 (km/h)
